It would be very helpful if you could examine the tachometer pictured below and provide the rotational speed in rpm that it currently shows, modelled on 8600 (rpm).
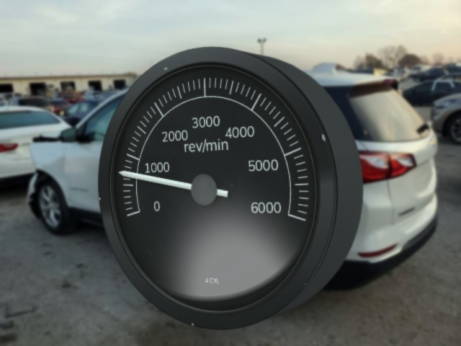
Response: 700 (rpm)
